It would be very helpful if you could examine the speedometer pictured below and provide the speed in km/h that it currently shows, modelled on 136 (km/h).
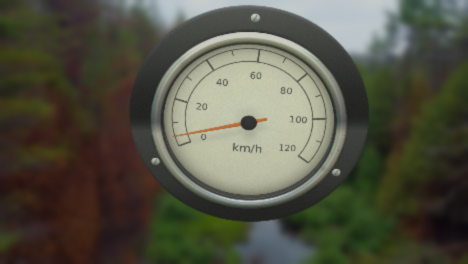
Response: 5 (km/h)
